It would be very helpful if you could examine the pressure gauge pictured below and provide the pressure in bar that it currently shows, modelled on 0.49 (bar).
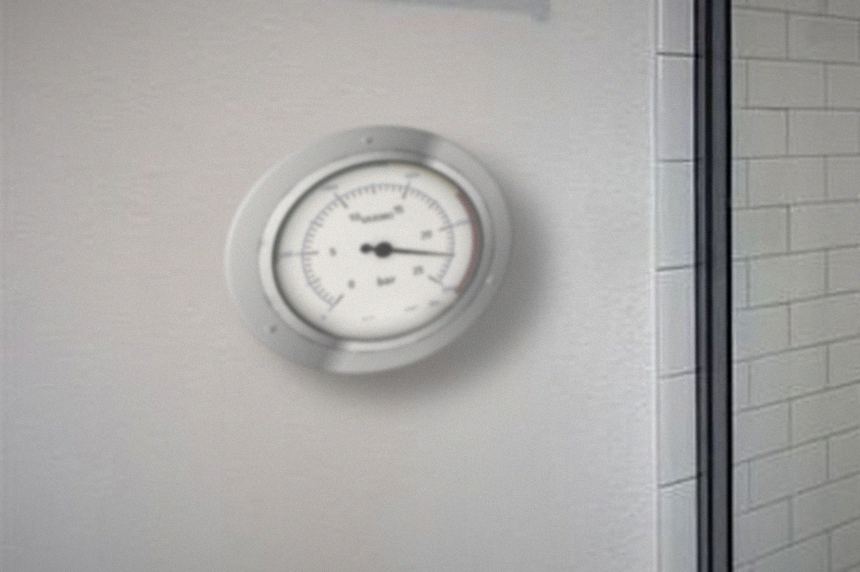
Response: 22.5 (bar)
